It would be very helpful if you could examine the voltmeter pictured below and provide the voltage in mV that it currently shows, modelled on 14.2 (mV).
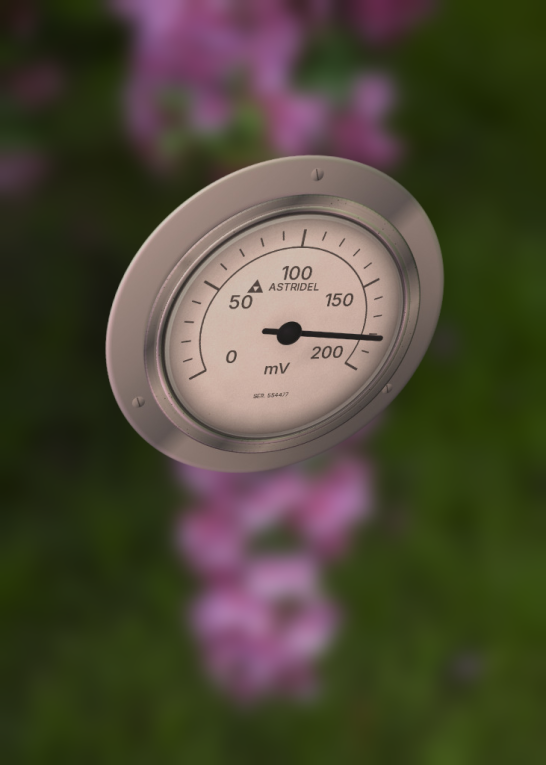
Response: 180 (mV)
